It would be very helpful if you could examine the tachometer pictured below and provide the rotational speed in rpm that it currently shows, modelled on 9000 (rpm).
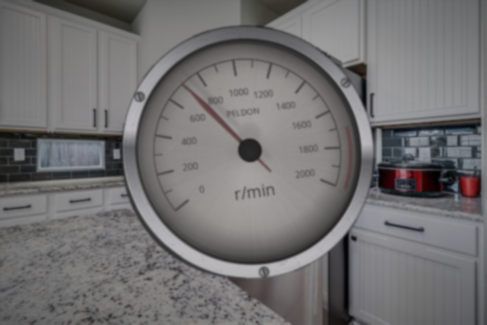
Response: 700 (rpm)
